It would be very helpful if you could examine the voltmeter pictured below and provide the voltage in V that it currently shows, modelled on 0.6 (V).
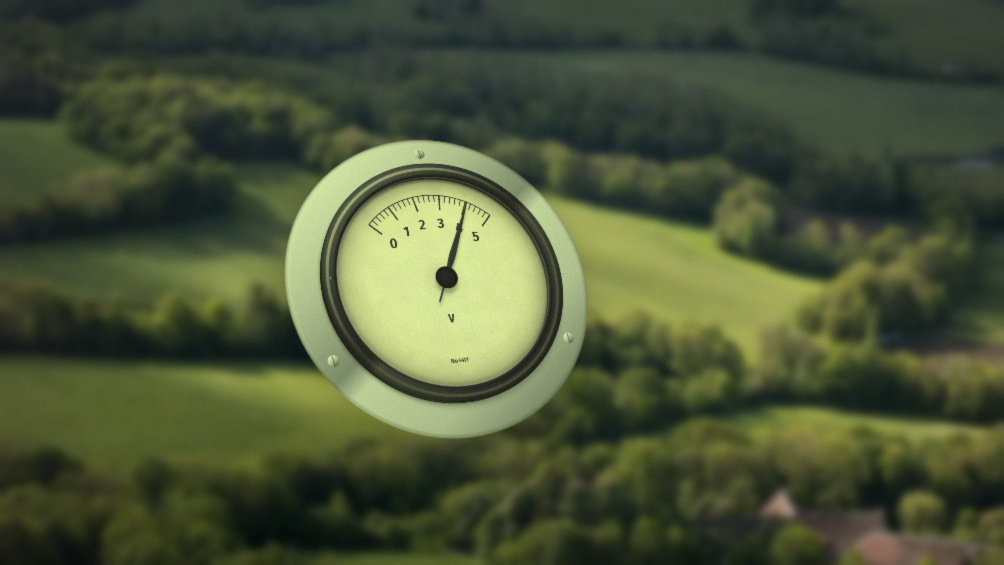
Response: 4 (V)
